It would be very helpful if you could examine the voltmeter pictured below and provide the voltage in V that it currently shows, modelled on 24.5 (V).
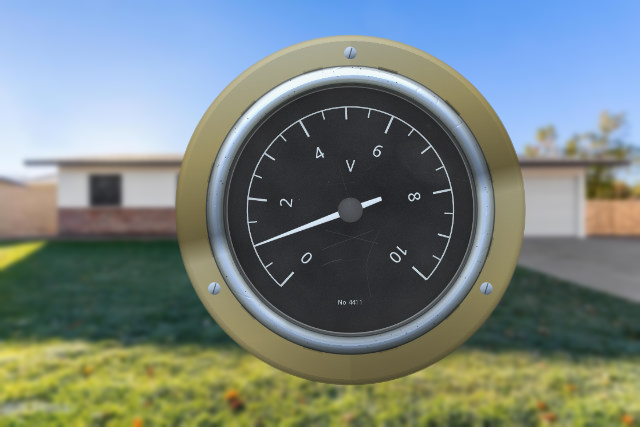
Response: 1 (V)
